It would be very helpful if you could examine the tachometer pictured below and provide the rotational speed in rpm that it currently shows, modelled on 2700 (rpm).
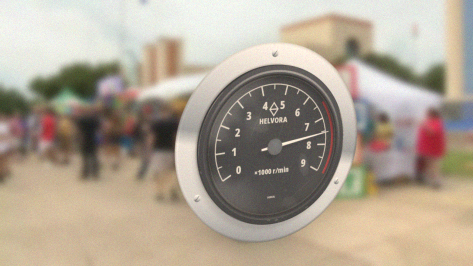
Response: 7500 (rpm)
